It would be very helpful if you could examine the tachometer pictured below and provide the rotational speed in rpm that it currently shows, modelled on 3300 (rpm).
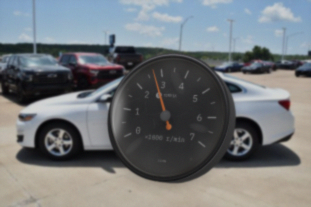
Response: 2750 (rpm)
